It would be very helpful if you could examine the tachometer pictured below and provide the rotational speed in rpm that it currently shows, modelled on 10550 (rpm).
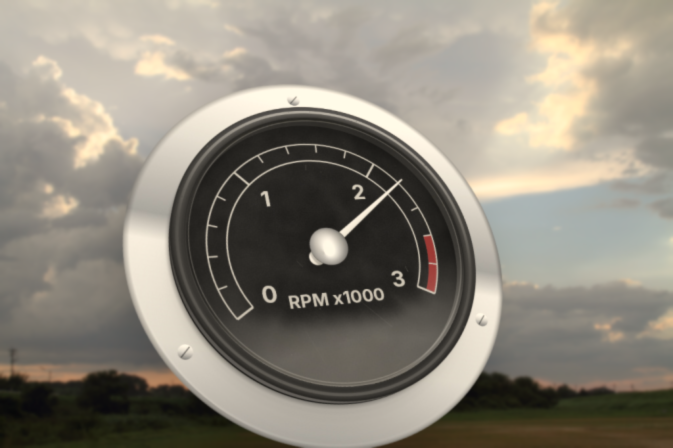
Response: 2200 (rpm)
